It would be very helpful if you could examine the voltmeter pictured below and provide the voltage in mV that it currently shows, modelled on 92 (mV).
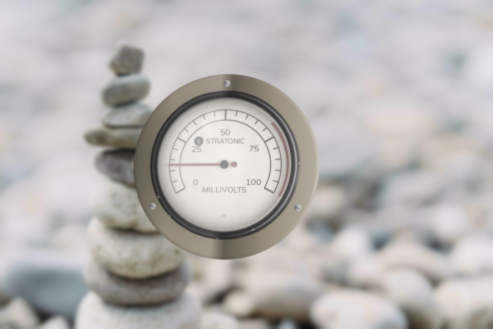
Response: 12.5 (mV)
